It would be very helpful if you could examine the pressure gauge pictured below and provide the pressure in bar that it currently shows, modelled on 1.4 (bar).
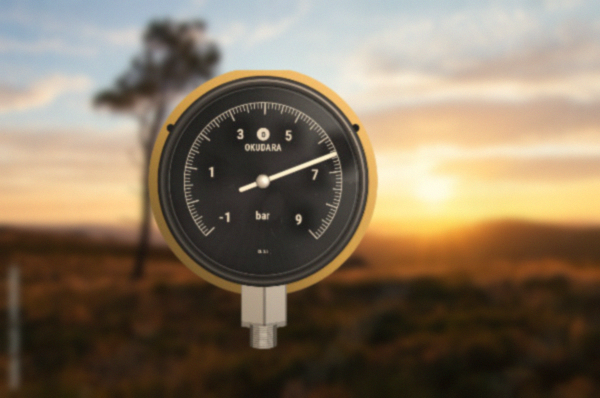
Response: 6.5 (bar)
